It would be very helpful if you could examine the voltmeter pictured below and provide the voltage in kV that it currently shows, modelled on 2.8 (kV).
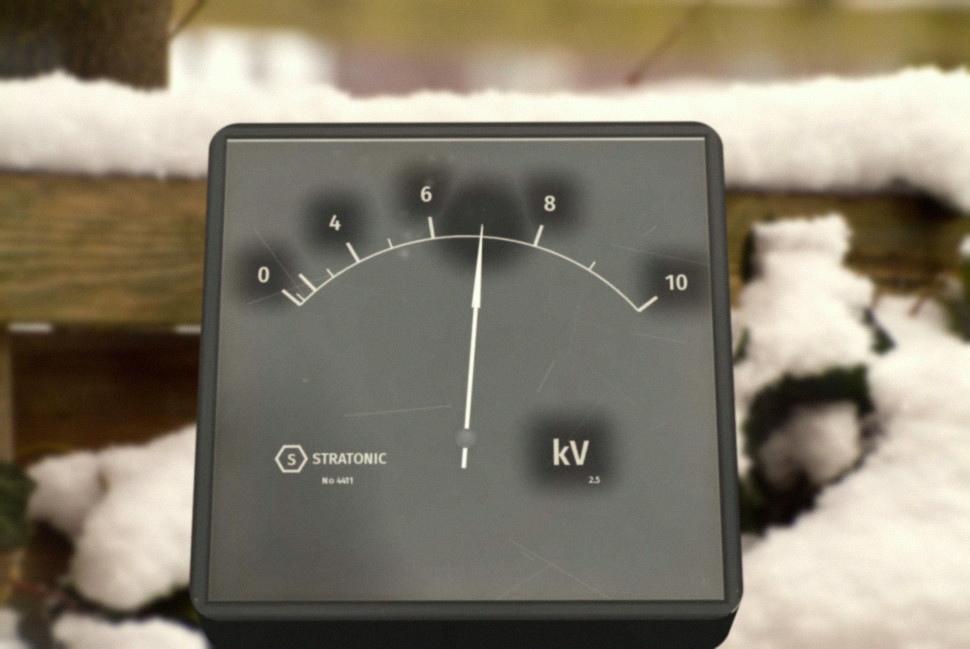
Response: 7 (kV)
